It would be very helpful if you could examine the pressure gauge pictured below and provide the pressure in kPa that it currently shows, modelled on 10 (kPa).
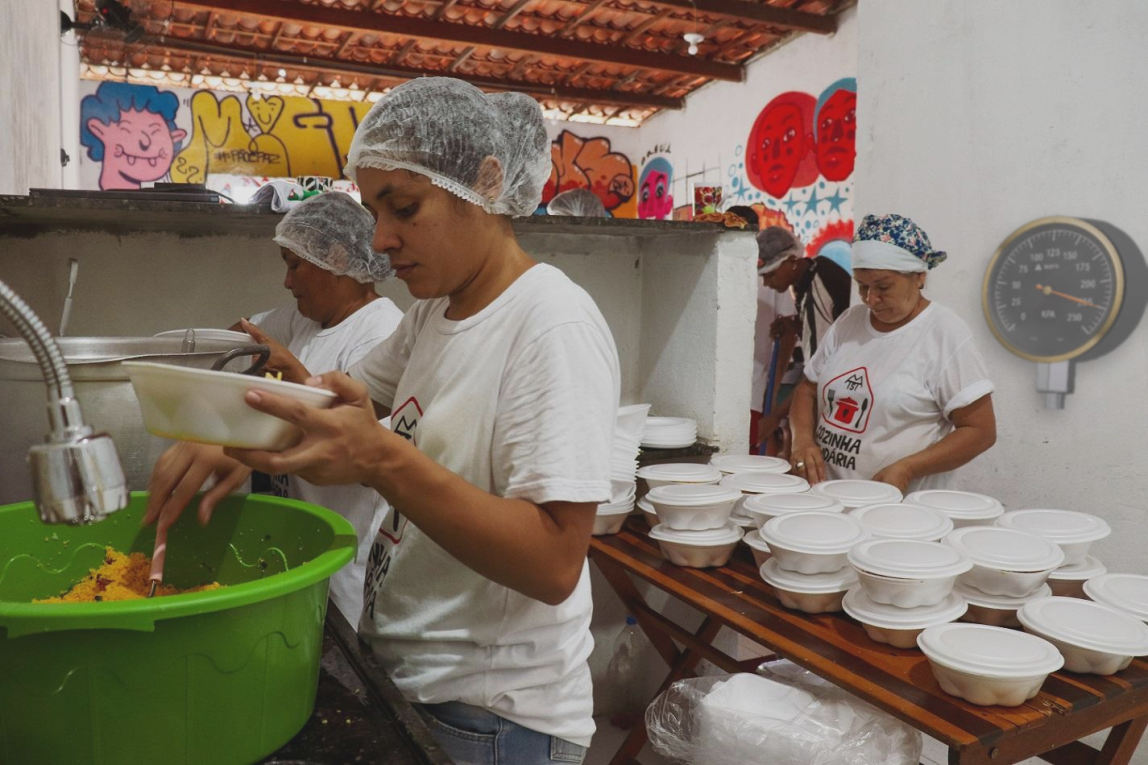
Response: 225 (kPa)
